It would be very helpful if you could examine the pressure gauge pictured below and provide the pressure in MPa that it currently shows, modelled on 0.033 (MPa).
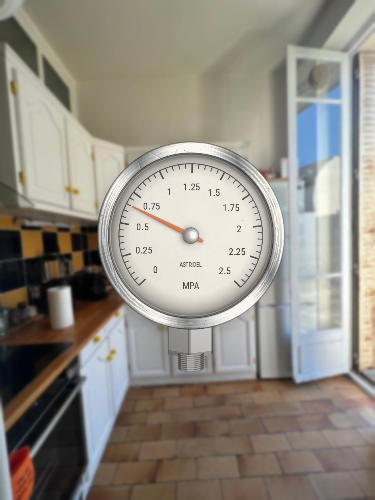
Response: 0.65 (MPa)
